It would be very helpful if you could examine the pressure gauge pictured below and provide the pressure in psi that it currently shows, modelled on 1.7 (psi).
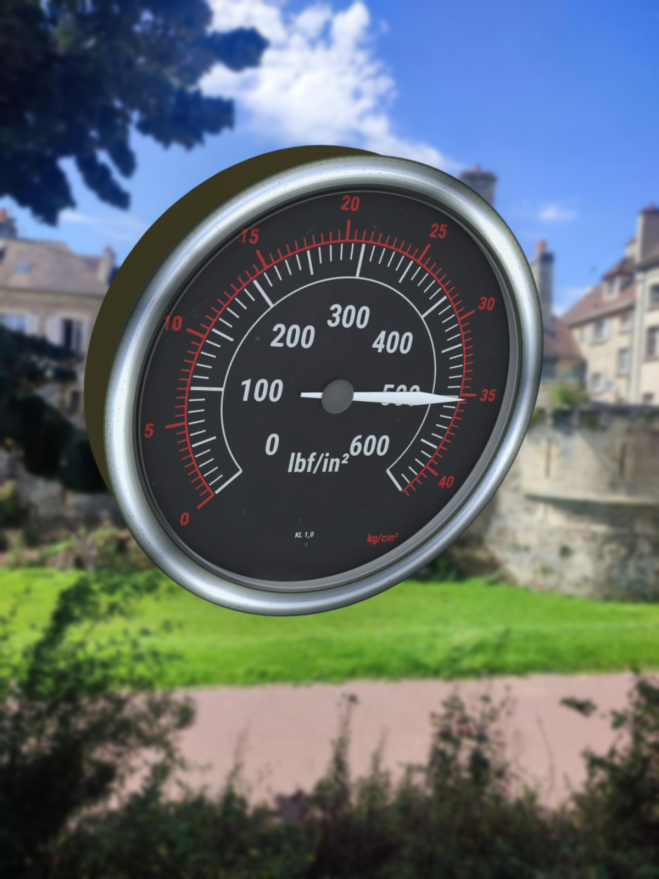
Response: 500 (psi)
